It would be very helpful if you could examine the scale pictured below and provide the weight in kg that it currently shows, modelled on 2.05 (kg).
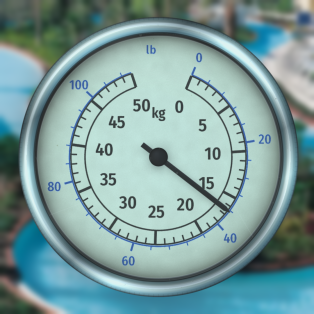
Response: 16.5 (kg)
